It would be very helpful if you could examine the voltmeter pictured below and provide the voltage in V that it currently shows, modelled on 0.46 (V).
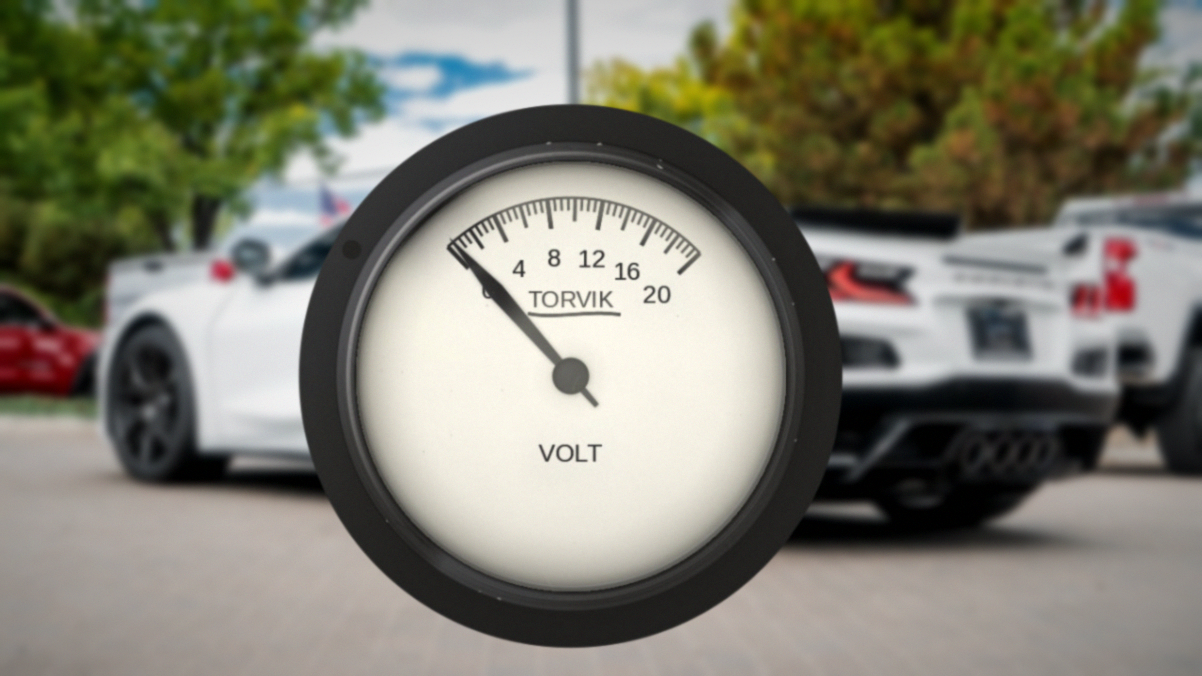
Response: 0.5 (V)
